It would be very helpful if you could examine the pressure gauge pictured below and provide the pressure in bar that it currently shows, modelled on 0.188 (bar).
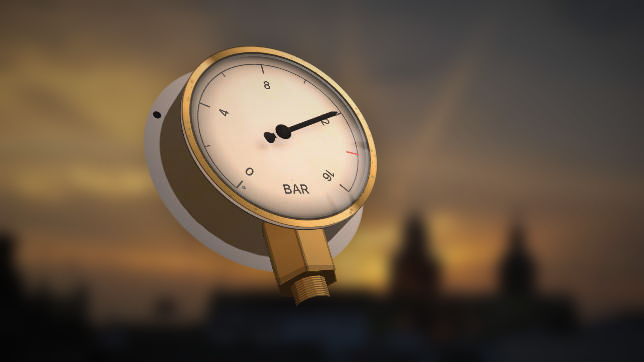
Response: 12 (bar)
